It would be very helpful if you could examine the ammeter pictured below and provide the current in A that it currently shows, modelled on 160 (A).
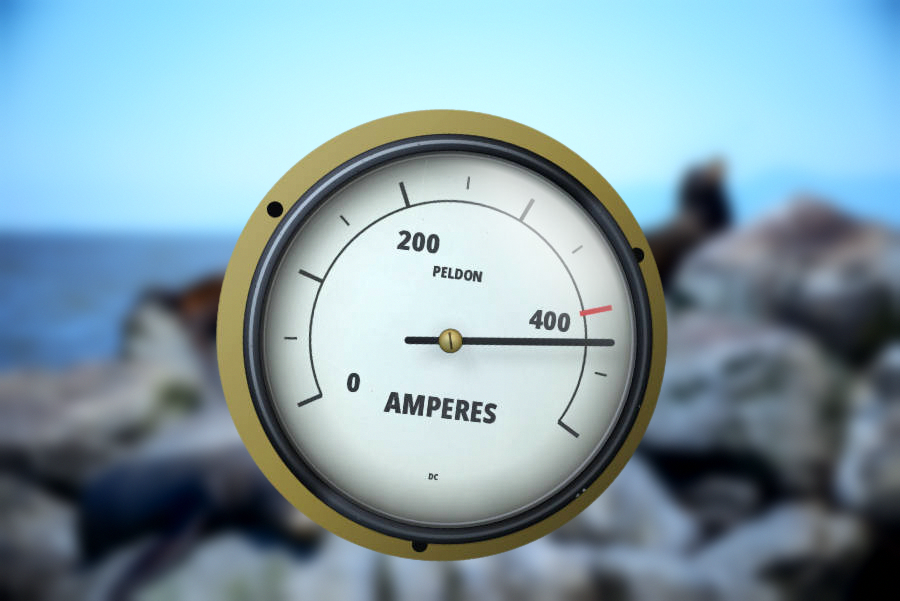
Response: 425 (A)
